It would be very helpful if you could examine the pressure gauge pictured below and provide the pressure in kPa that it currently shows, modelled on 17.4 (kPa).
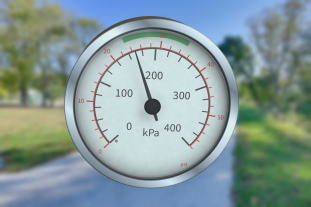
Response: 170 (kPa)
